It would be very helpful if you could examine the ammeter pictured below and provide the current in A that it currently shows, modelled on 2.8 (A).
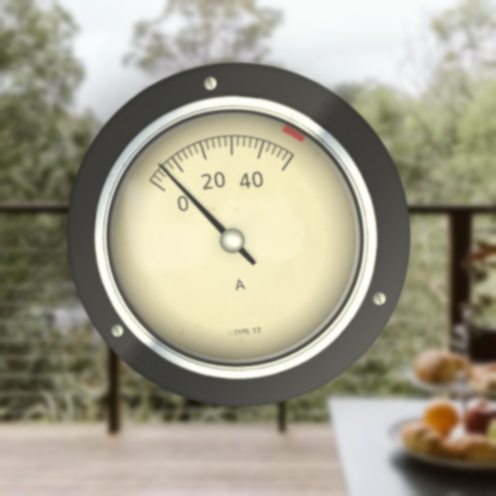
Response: 6 (A)
